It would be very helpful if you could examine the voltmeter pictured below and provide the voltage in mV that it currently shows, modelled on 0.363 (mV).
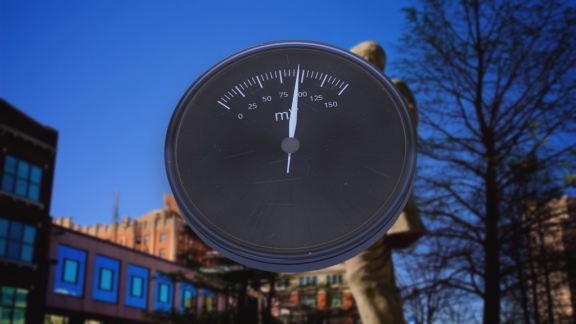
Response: 95 (mV)
